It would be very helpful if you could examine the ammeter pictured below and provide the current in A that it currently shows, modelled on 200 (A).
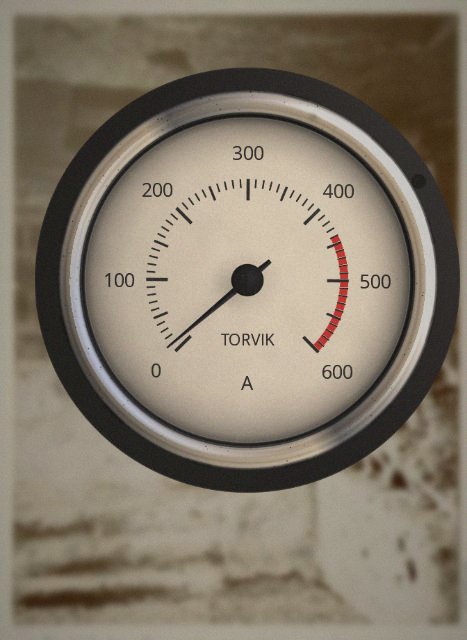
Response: 10 (A)
